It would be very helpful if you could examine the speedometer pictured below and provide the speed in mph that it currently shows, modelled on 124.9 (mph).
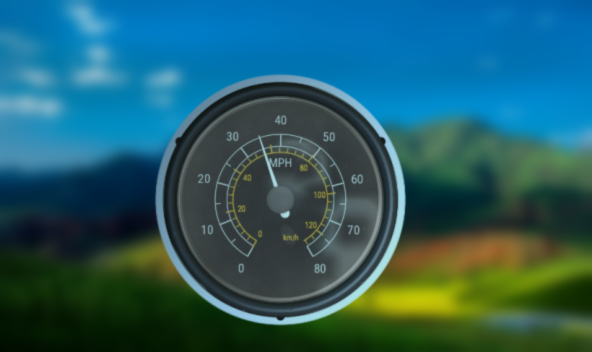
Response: 35 (mph)
